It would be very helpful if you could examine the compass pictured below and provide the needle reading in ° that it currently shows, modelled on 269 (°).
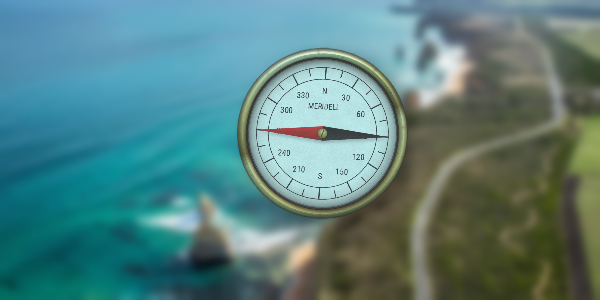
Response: 270 (°)
